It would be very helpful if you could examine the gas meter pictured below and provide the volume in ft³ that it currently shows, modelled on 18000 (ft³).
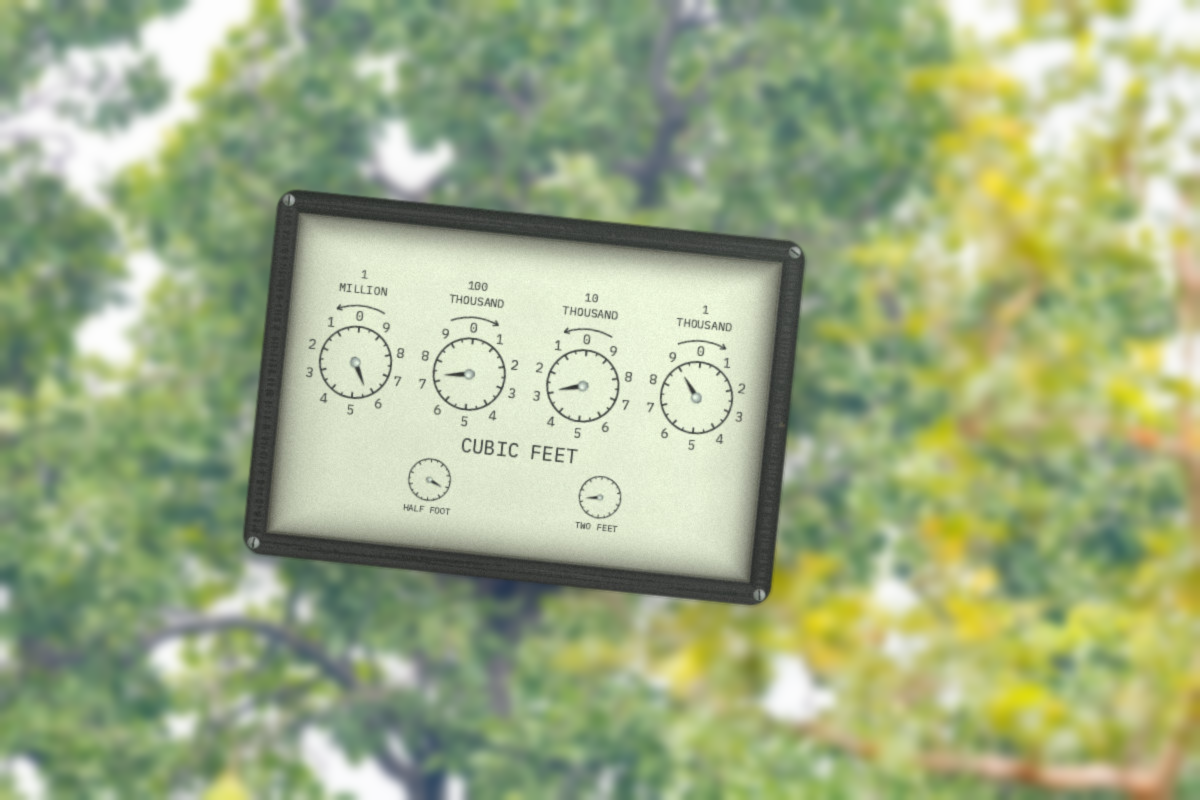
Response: 572900 (ft³)
